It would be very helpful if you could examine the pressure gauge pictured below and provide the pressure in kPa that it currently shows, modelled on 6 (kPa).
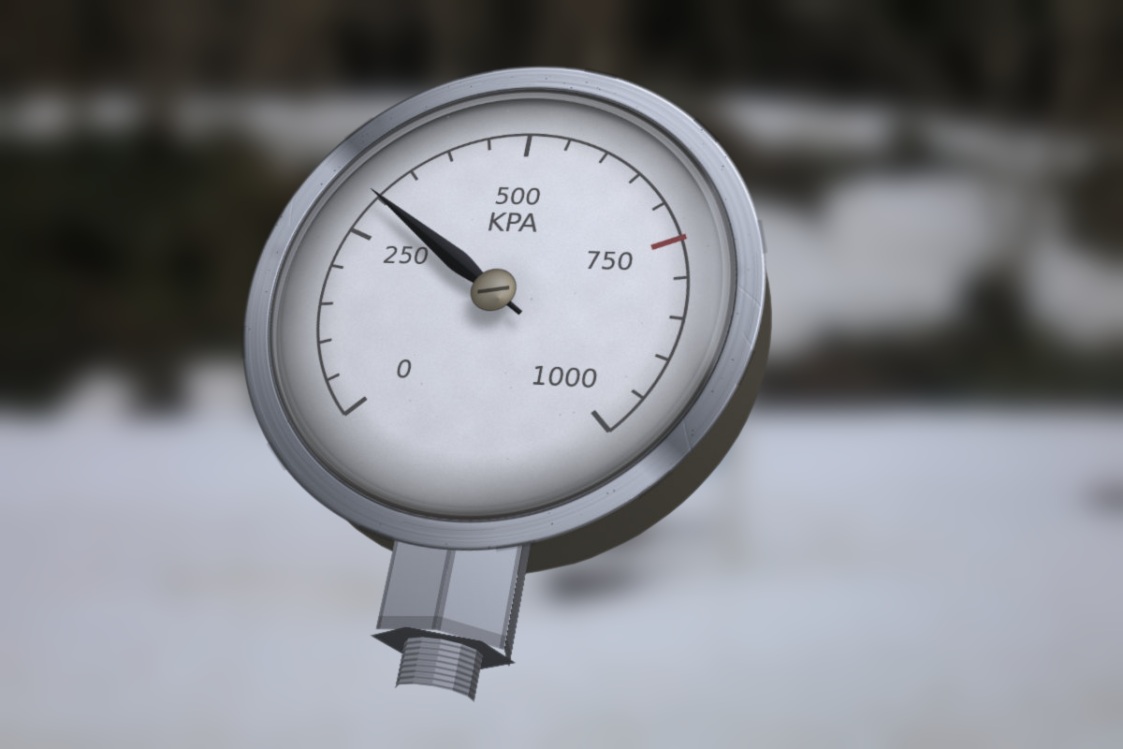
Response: 300 (kPa)
